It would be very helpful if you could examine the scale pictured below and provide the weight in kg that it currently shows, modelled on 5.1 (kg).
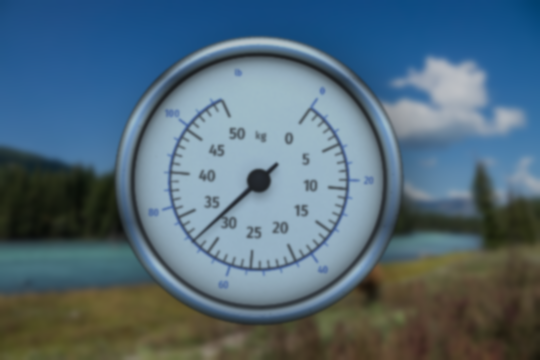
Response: 32 (kg)
